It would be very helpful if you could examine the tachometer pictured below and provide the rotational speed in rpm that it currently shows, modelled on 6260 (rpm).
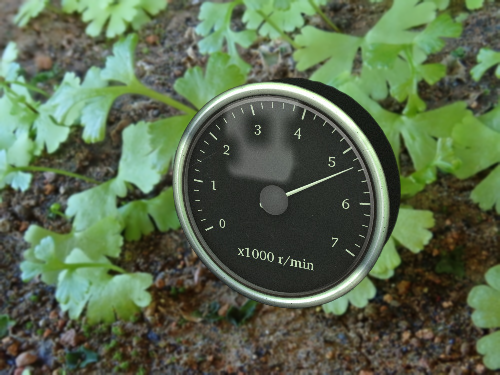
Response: 5300 (rpm)
